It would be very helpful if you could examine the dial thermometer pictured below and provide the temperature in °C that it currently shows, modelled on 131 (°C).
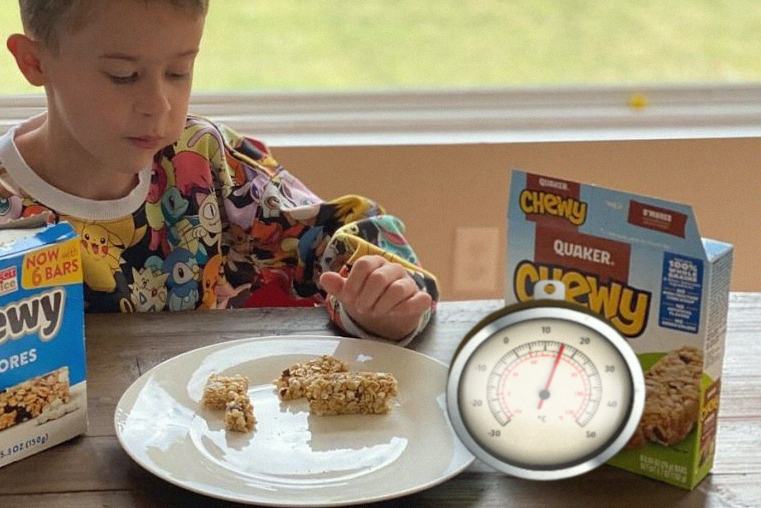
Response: 15 (°C)
